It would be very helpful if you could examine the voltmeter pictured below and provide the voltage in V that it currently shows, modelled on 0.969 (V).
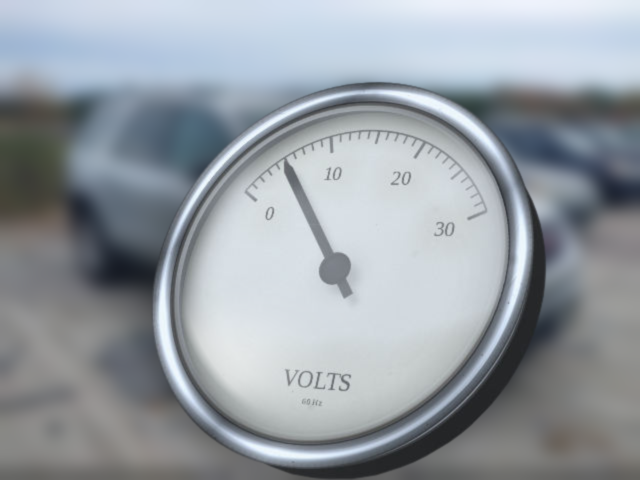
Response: 5 (V)
